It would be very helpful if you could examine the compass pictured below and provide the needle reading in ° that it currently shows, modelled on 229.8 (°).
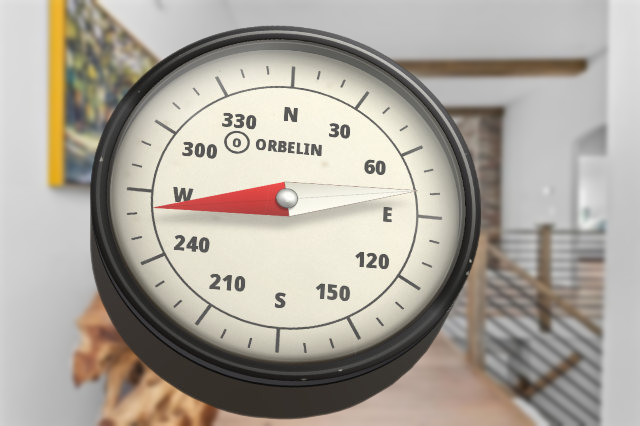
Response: 260 (°)
